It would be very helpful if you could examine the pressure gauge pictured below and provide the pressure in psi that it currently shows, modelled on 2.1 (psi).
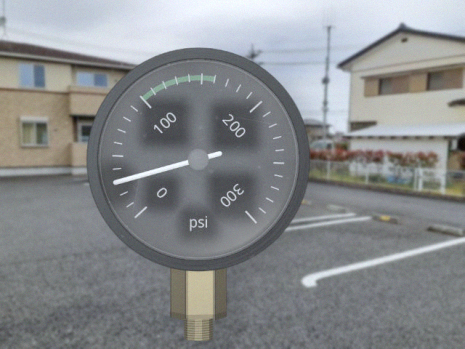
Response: 30 (psi)
